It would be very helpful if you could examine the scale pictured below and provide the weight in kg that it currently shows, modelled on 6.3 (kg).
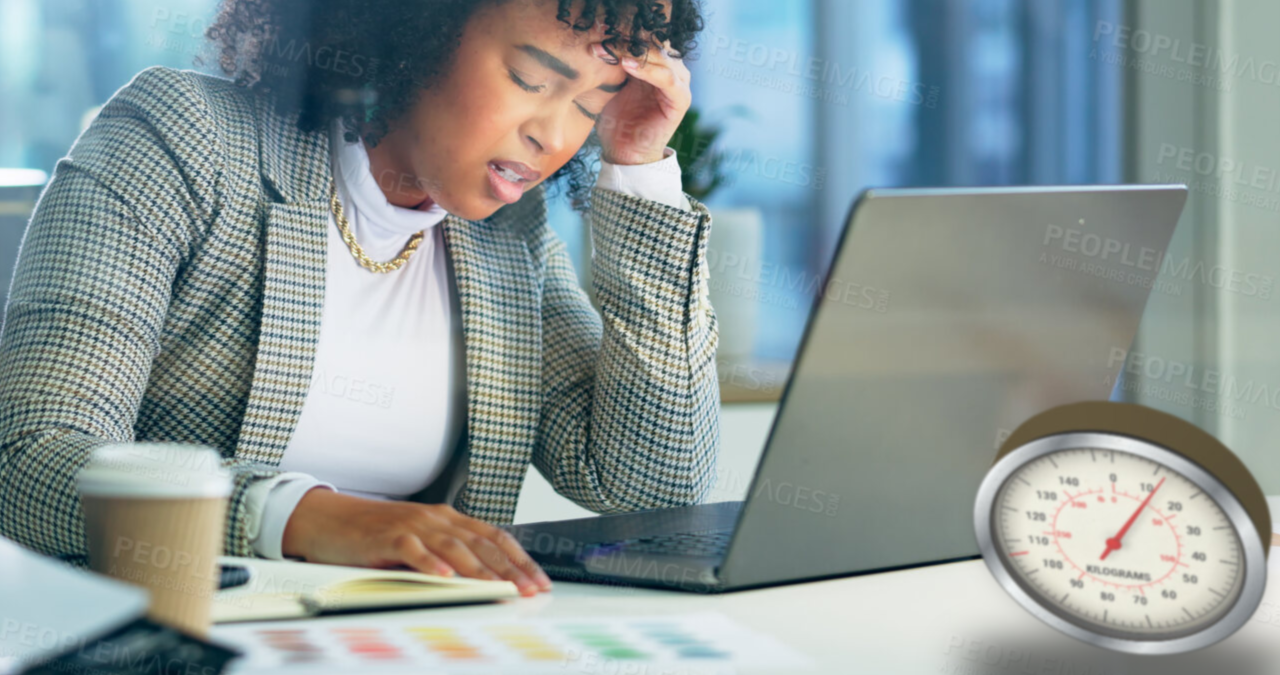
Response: 12 (kg)
